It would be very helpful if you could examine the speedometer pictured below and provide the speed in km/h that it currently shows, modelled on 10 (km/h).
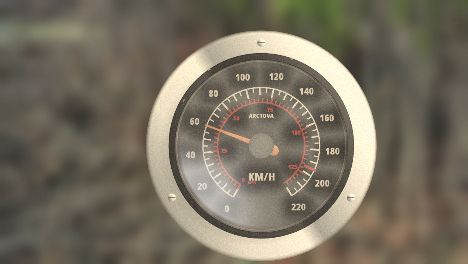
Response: 60 (km/h)
